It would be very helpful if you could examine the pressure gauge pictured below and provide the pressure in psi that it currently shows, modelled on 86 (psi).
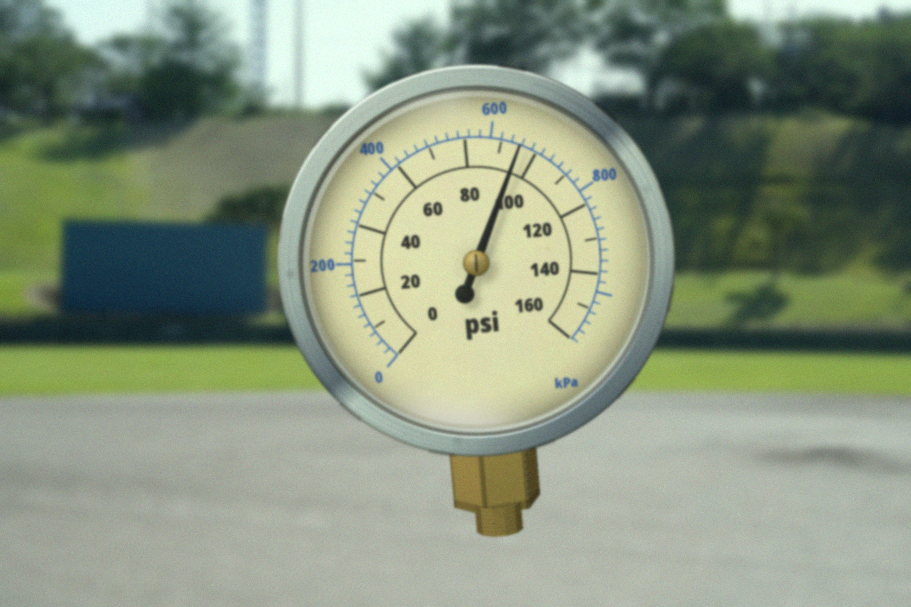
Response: 95 (psi)
